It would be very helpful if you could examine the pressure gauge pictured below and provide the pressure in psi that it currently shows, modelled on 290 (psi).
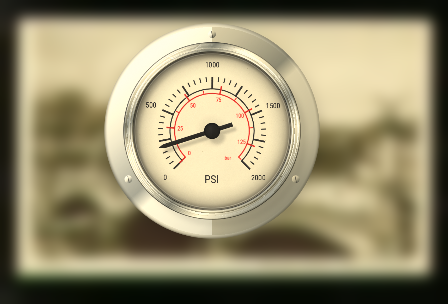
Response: 200 (psi)
